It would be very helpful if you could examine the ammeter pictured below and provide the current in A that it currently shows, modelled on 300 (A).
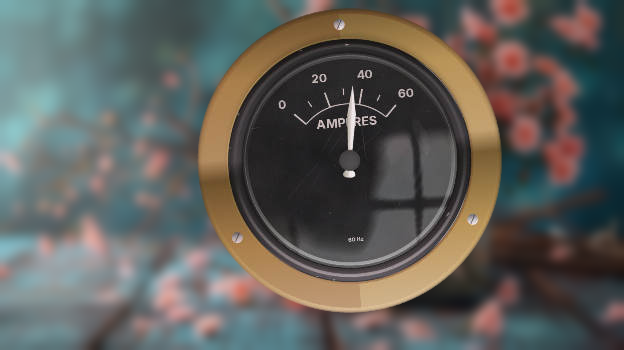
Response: 35 (A)
